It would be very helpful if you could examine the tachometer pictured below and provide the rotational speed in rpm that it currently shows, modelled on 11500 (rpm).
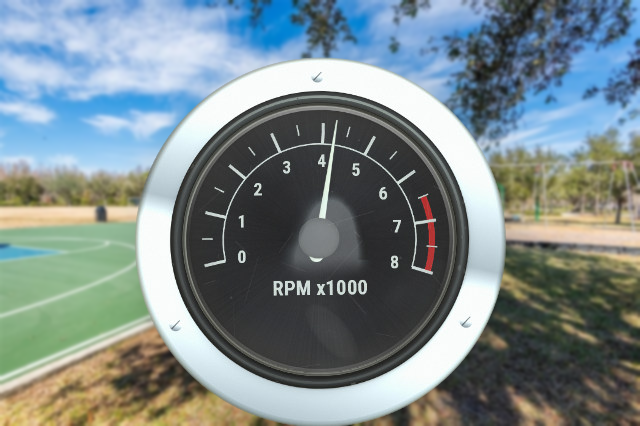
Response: 4250 (rpm)
